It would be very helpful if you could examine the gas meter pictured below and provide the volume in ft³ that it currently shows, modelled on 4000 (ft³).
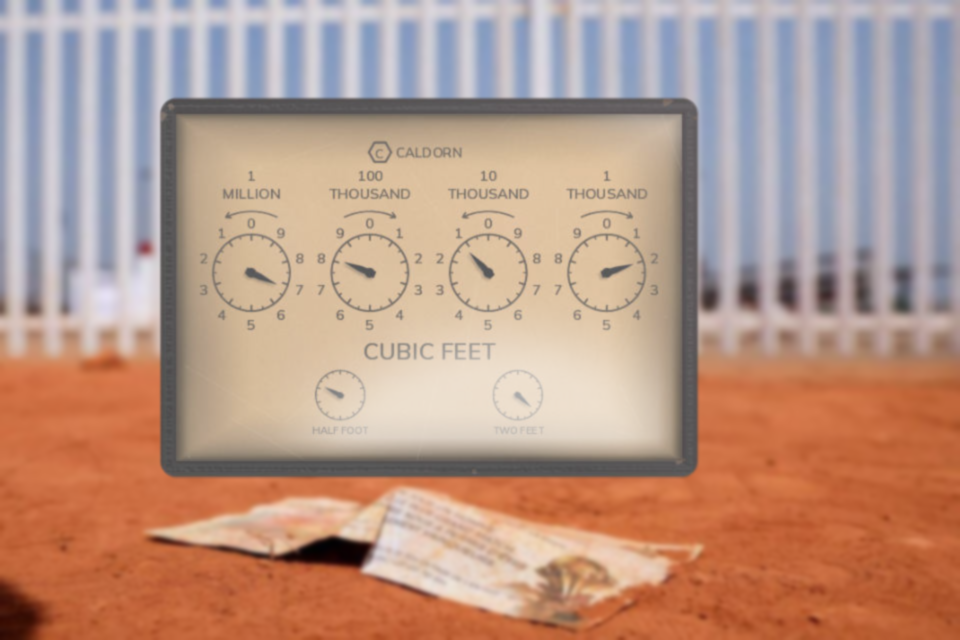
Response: 681200 (ft³)
